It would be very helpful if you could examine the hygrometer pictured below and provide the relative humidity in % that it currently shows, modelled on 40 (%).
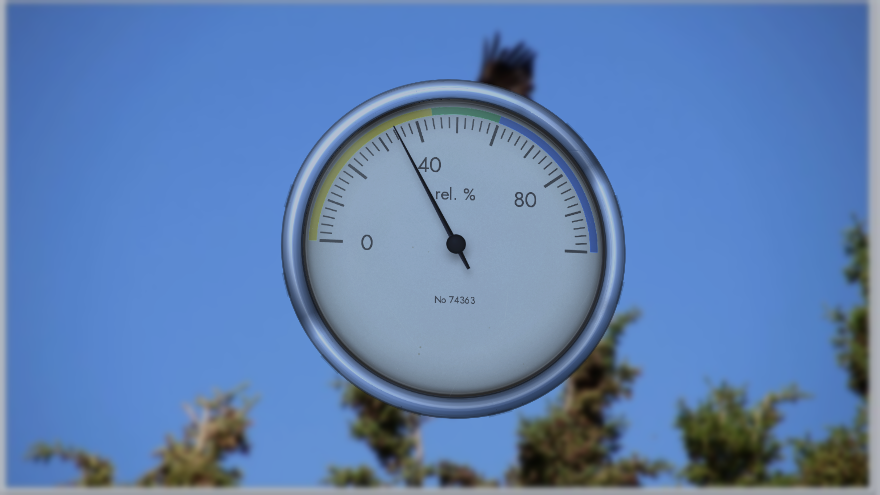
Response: 34 (%)
